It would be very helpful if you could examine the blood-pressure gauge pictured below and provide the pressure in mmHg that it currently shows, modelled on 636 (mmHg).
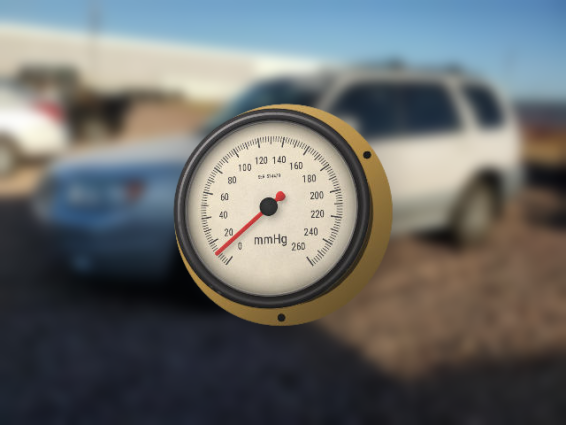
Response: 10 (mmHg)
